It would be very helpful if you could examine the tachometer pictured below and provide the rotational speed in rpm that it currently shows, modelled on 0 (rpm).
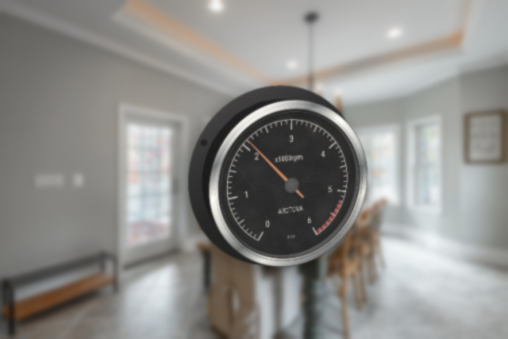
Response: 2100 (rpm)
